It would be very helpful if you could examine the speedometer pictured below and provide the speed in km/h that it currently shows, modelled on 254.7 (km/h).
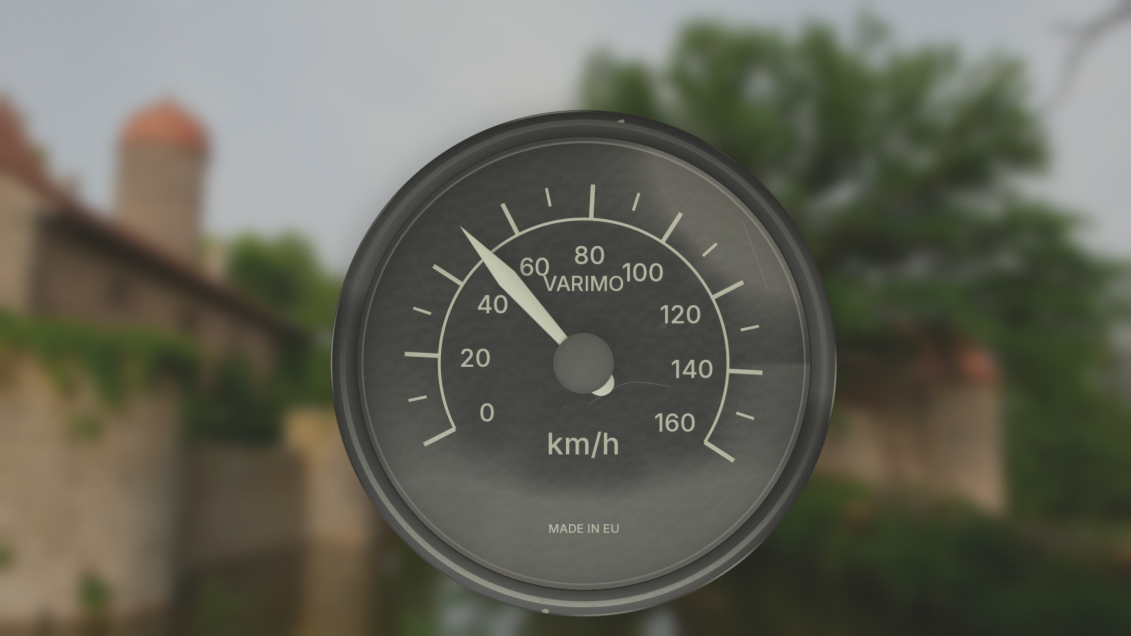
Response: 50 (km/h)
